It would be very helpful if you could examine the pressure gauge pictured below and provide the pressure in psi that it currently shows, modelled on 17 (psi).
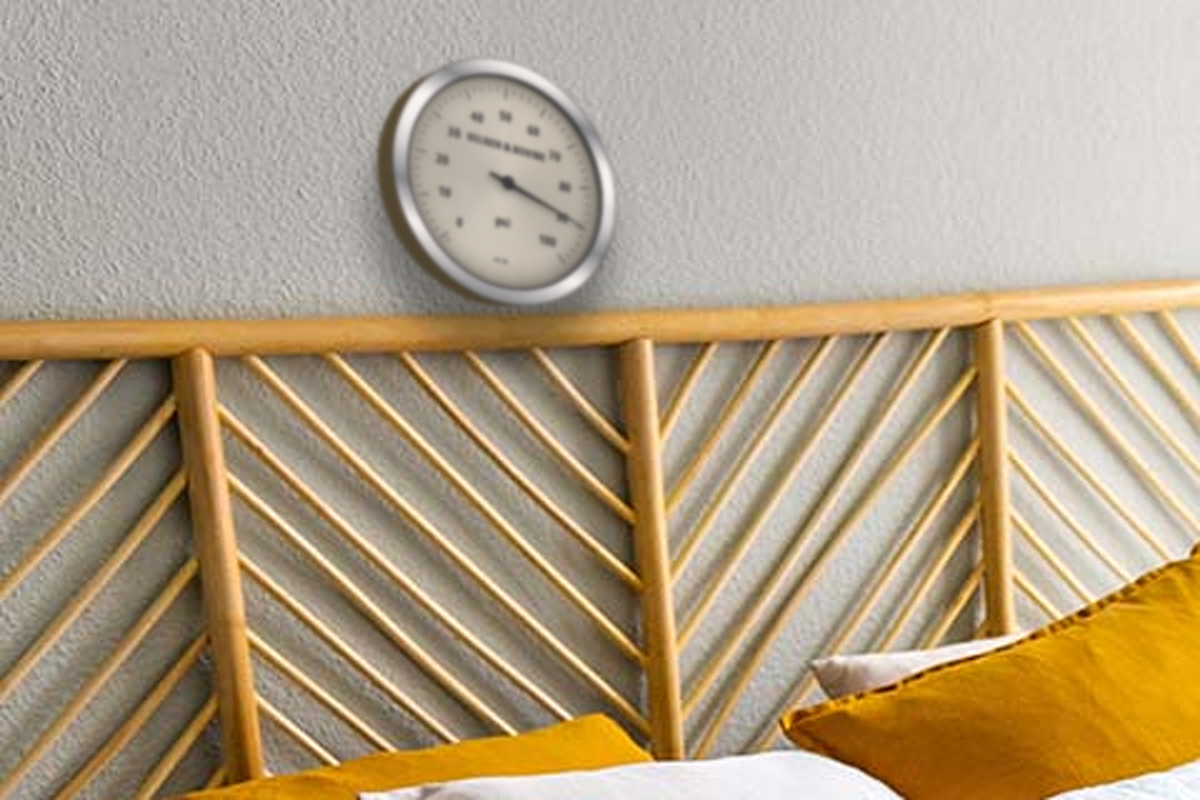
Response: 90 (psi)
